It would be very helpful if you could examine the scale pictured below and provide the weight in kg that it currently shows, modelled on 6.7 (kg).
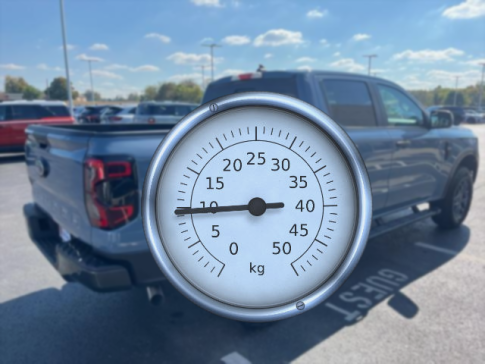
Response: 9.5 (kg)
